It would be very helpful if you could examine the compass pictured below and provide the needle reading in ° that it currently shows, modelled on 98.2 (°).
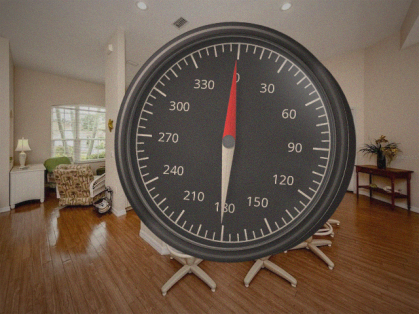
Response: 0 (°)
